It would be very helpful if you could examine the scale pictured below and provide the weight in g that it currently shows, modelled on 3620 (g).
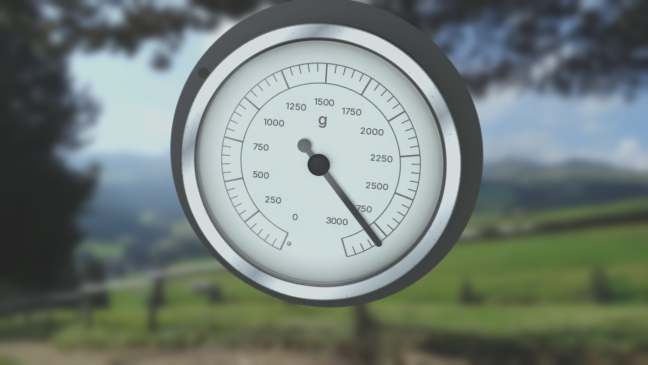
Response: 2800 (g)
